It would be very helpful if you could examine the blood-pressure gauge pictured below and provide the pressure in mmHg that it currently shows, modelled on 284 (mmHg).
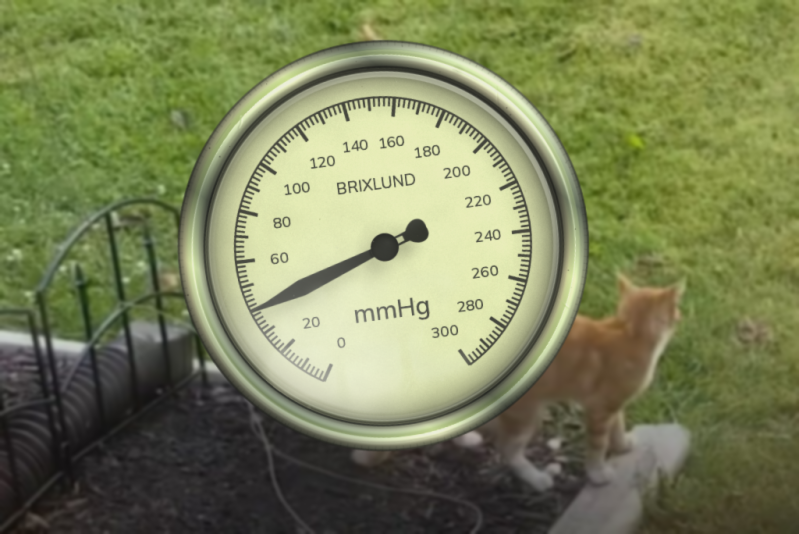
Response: 40 (mmHg)
